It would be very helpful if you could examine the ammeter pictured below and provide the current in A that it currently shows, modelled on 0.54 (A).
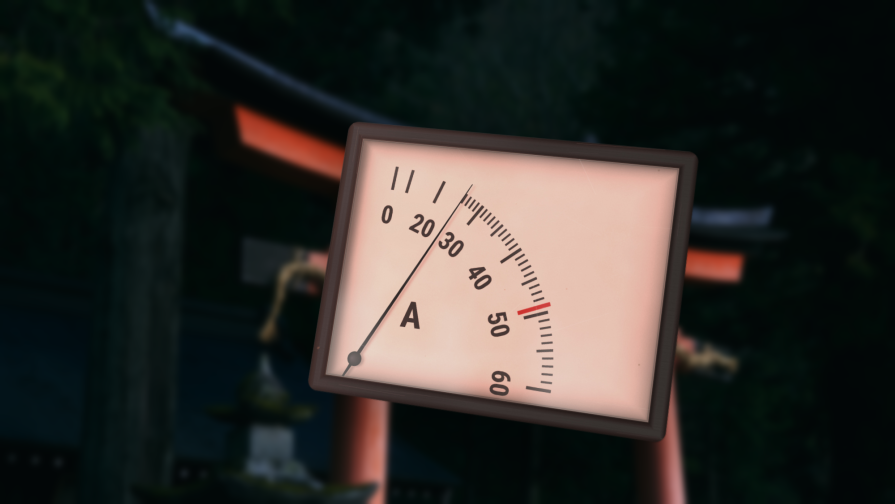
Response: 26 (A)
